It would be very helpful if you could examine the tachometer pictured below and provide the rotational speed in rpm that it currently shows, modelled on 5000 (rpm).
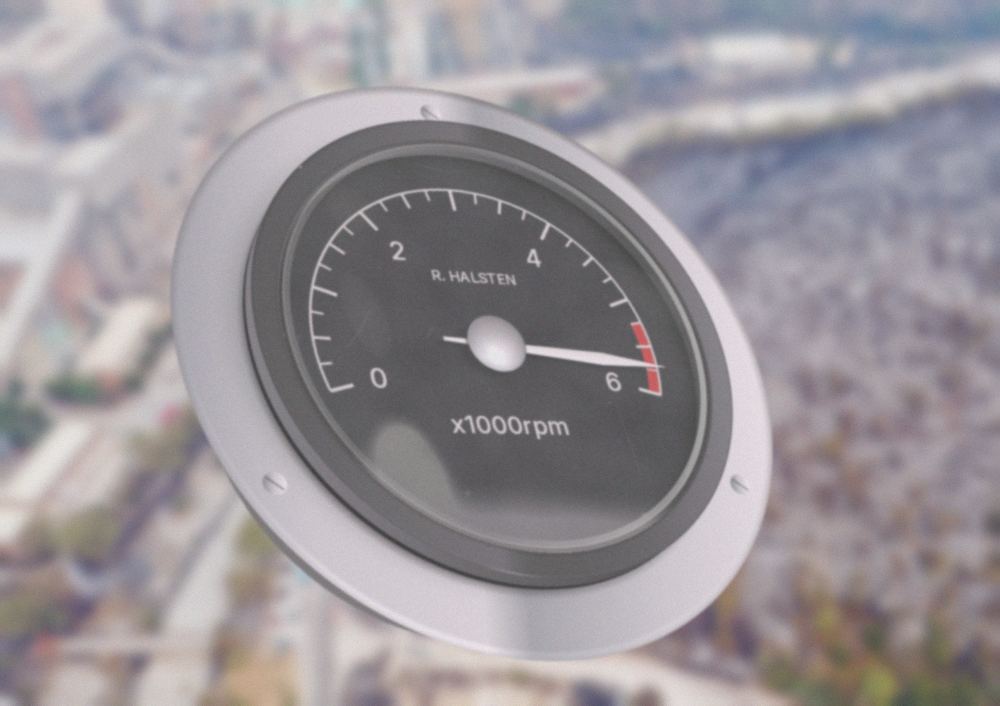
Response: 5750 (rpm)
